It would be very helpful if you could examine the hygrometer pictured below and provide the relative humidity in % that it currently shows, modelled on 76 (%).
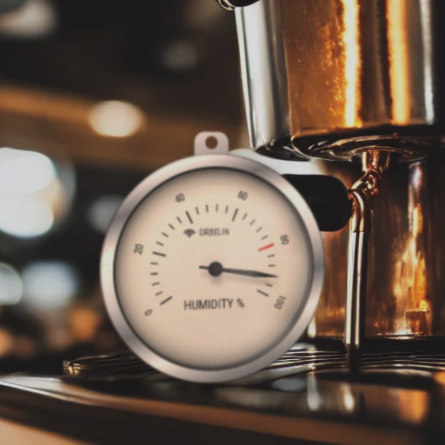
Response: 92 (%)
